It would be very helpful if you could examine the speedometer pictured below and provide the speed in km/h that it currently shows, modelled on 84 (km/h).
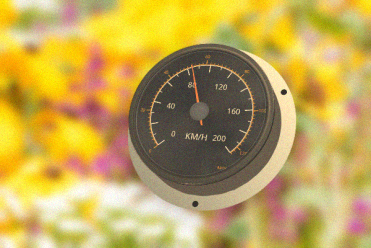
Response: 85 (km/h)
